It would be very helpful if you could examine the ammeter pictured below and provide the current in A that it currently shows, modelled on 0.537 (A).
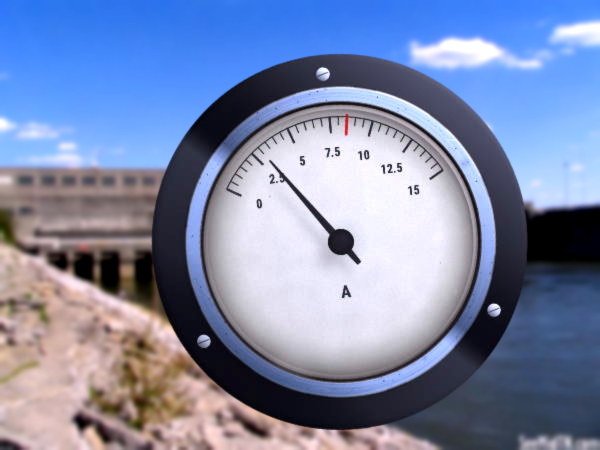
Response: 3 (A)
